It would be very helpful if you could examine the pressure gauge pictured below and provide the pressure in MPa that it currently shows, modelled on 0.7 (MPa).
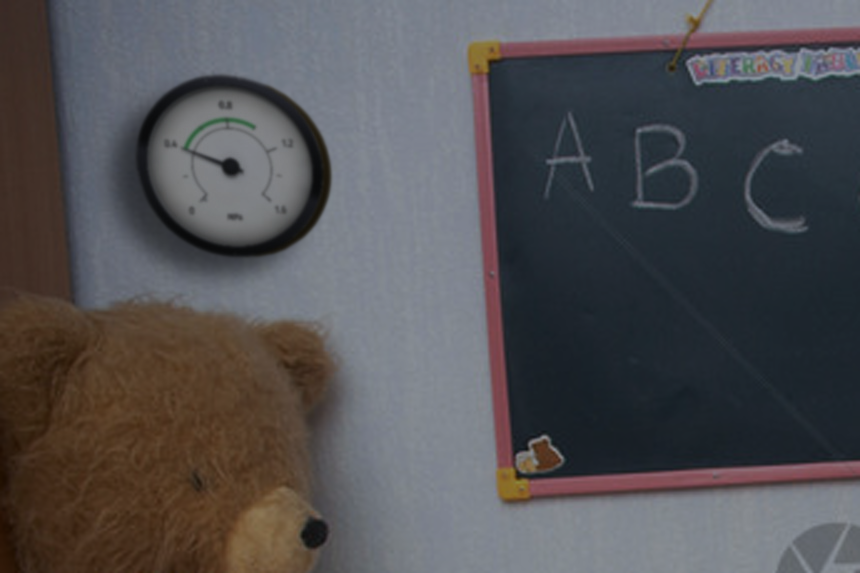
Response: 0.4 (MPa)
